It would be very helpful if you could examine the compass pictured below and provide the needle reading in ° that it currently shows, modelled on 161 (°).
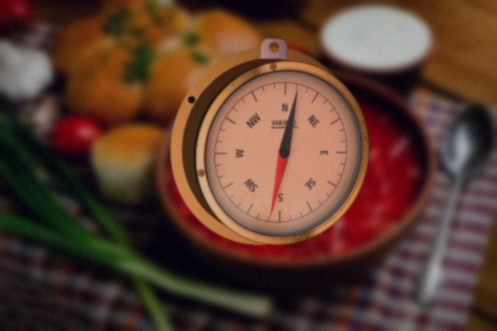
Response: 190 (°)
